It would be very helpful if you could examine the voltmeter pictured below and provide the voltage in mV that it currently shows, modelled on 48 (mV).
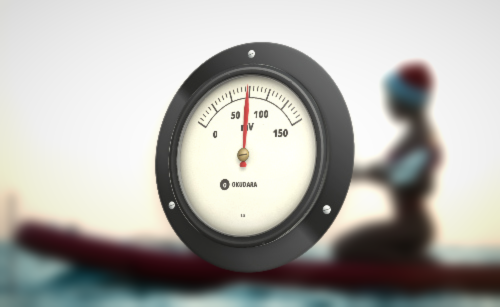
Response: 75 (mV)
